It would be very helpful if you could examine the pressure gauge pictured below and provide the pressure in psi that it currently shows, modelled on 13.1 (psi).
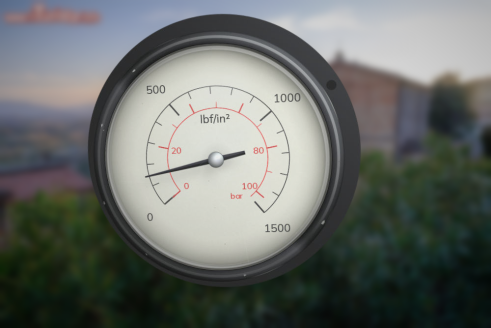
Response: 150 (psi)
